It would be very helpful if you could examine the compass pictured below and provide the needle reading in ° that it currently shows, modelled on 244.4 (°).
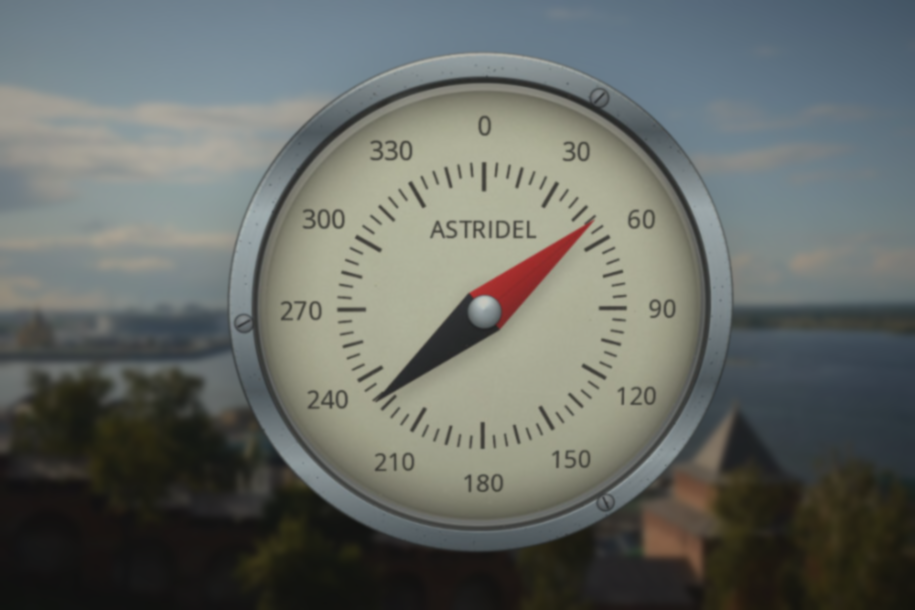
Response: 50 (°)
